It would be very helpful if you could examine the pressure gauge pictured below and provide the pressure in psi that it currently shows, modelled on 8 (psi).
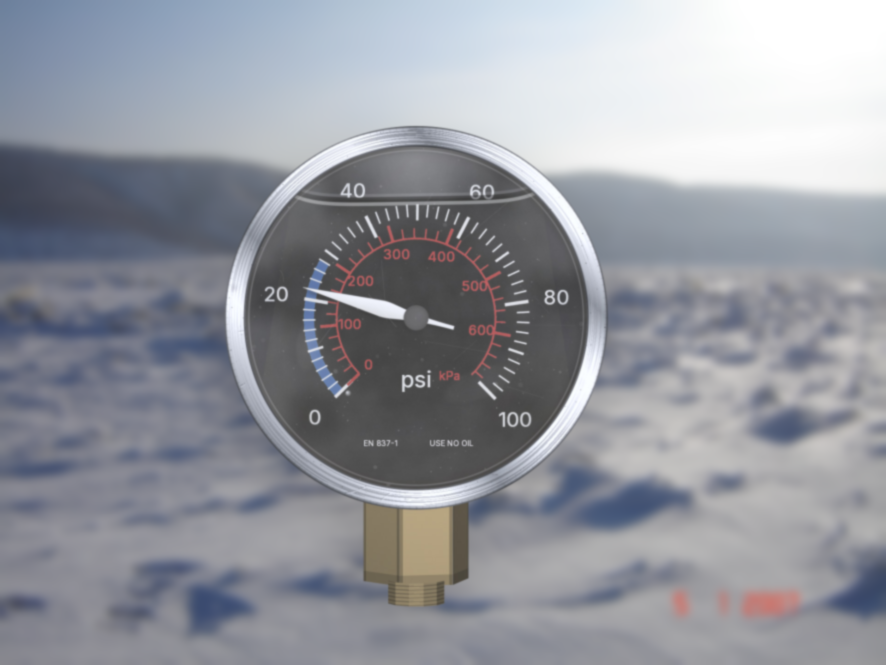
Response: 22 (psi)
